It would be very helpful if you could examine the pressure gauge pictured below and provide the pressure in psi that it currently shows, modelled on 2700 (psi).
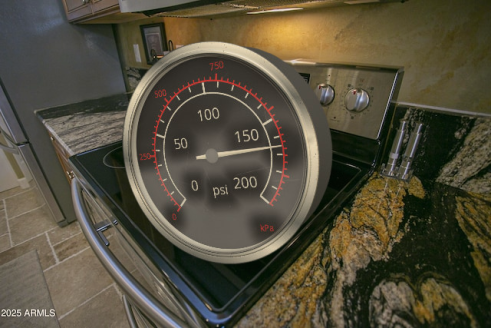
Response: 165 (psi)
